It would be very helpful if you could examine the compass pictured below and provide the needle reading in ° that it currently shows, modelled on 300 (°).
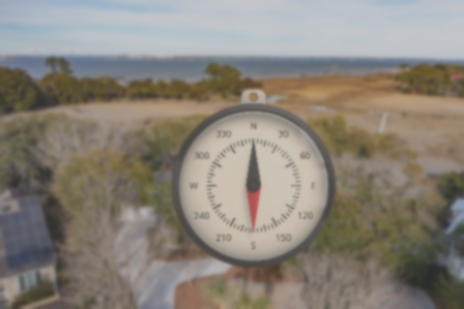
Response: 180 (°)
